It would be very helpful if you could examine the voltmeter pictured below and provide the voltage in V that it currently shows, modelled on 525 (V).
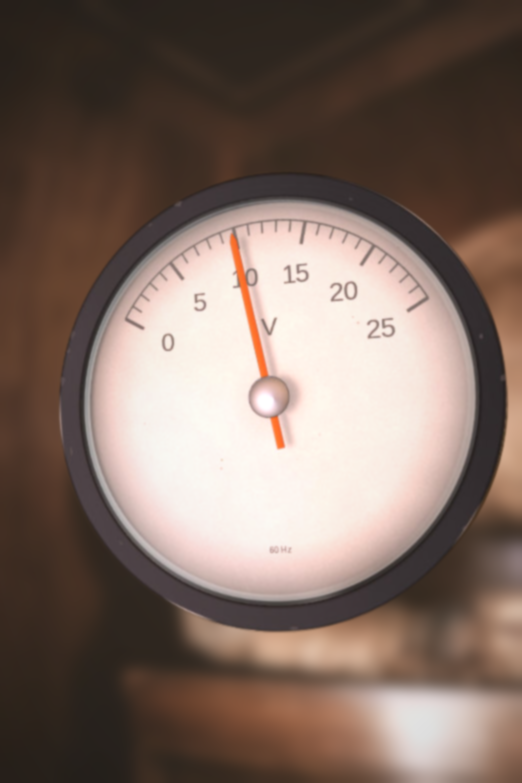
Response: 10 (V)
